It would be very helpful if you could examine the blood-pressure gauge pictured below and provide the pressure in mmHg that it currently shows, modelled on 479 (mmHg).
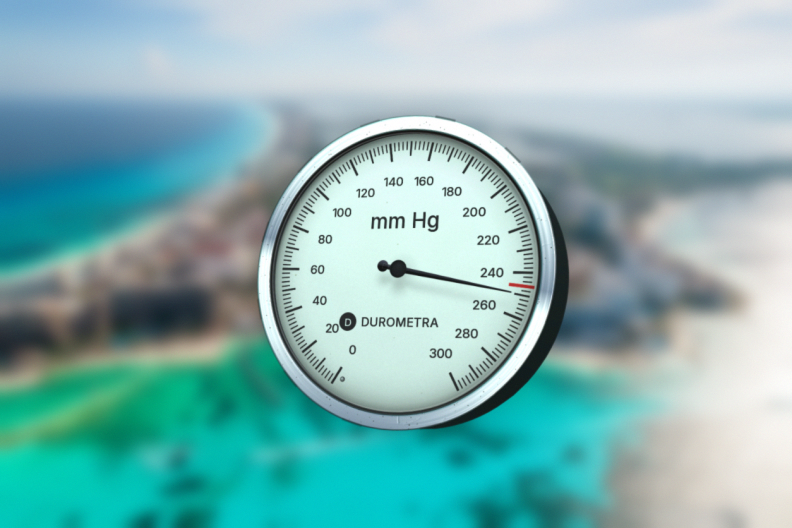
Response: 250 (mmHg)
